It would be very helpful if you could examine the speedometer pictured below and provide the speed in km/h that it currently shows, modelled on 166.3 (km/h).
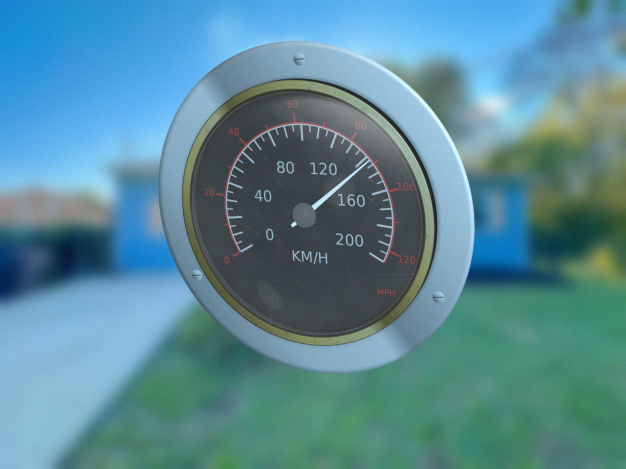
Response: 142.5 (km/h)
